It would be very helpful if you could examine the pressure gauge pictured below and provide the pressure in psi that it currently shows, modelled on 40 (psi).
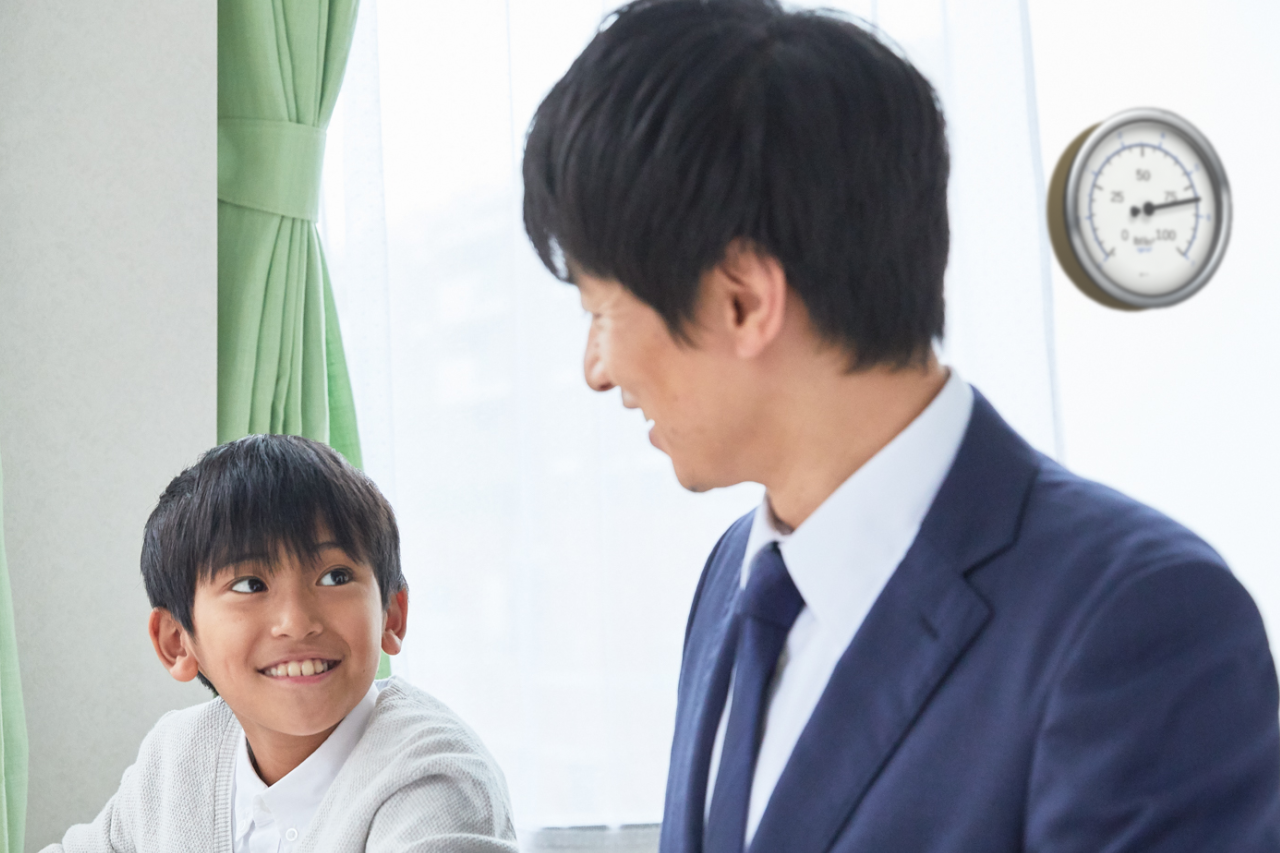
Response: 80 (psi)
